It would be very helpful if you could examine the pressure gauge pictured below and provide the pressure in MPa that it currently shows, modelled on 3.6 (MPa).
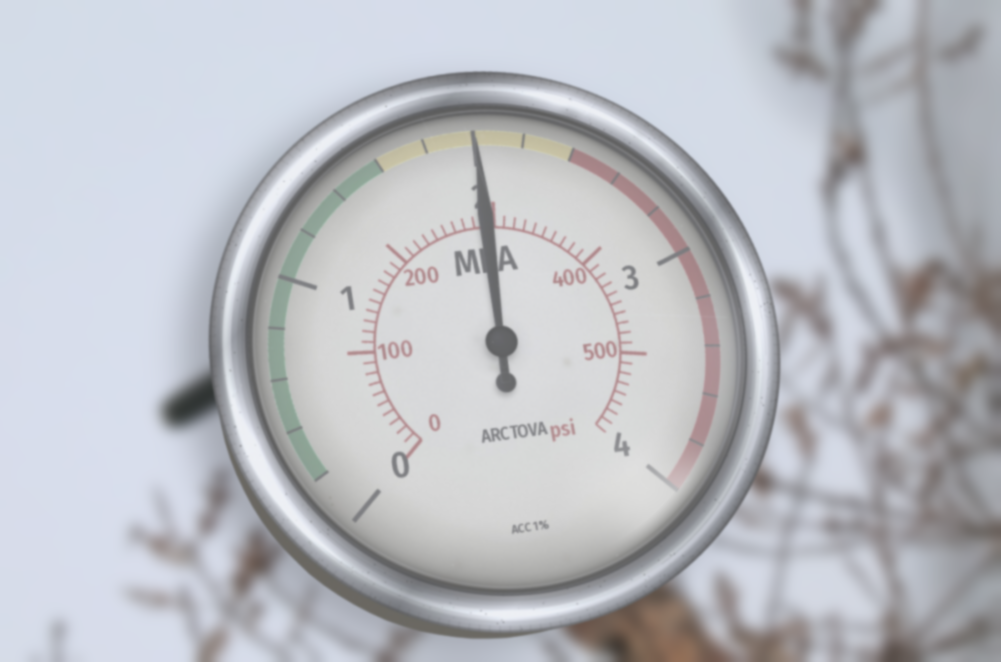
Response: 2 (MPa)
